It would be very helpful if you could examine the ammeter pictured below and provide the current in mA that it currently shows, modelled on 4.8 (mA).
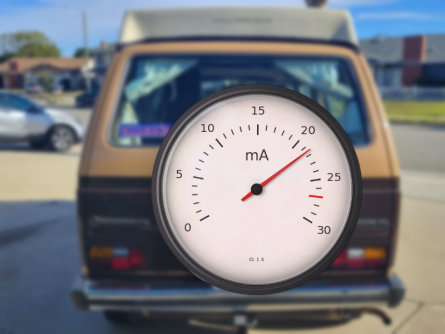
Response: 21.5 (mA)
